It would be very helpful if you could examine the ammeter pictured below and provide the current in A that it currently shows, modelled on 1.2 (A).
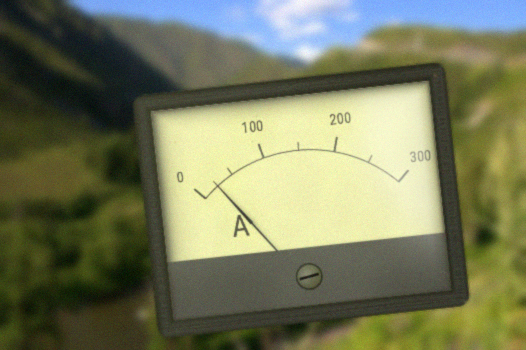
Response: 25 (A)
